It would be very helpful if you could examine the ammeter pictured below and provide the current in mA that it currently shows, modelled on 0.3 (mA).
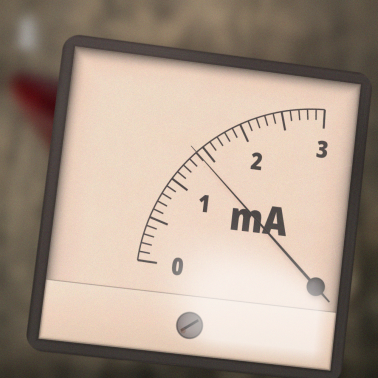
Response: 1.4 (mA)
